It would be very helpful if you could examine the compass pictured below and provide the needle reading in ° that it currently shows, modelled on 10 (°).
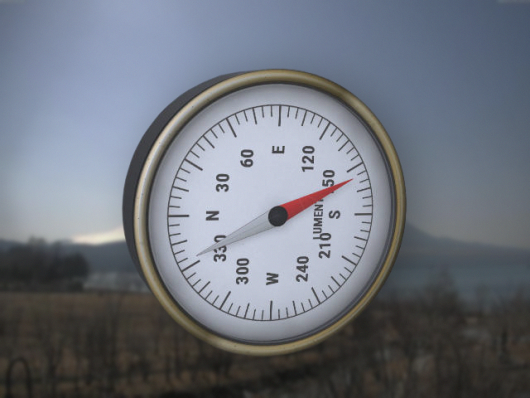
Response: 155 (°)
